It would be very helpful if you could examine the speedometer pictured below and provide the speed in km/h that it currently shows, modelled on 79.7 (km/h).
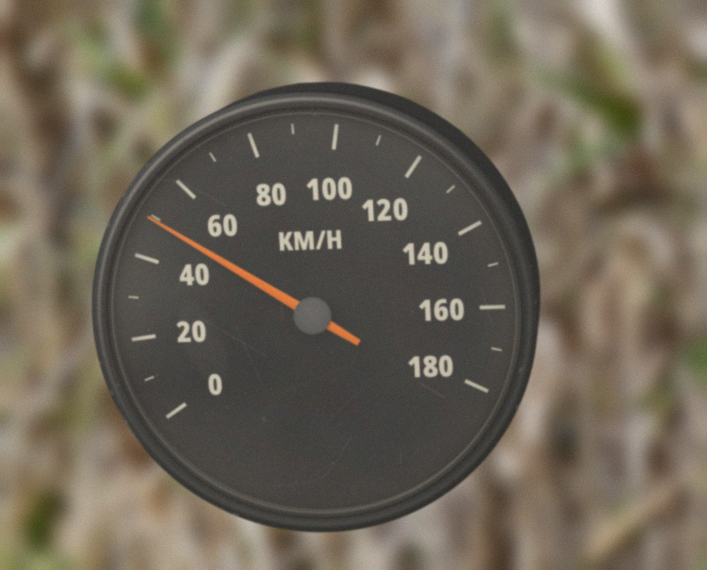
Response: 50 (km/h)
